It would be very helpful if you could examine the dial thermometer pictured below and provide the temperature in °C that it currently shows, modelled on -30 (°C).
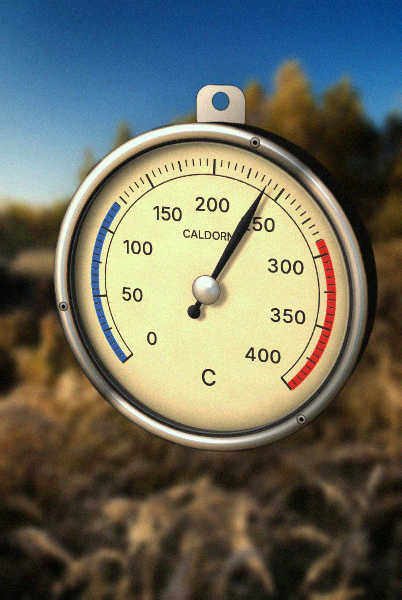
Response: 240 (°C)
